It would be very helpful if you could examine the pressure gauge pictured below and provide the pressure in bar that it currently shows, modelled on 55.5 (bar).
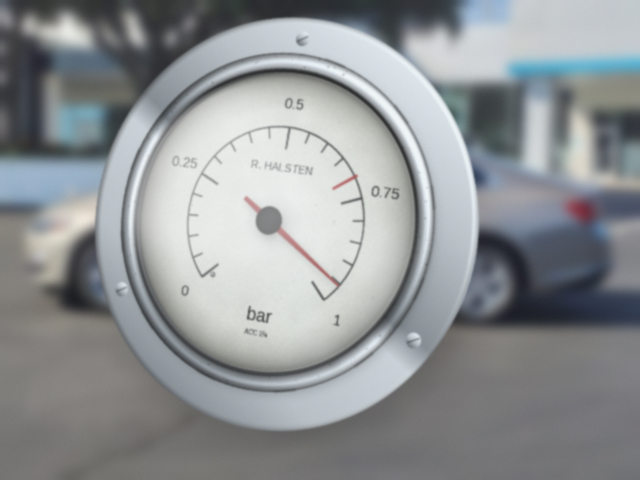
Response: 0.95 (bar)
